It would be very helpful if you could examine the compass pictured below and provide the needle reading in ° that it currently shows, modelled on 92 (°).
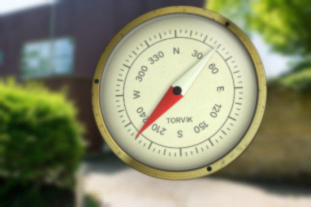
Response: 225 (°)
